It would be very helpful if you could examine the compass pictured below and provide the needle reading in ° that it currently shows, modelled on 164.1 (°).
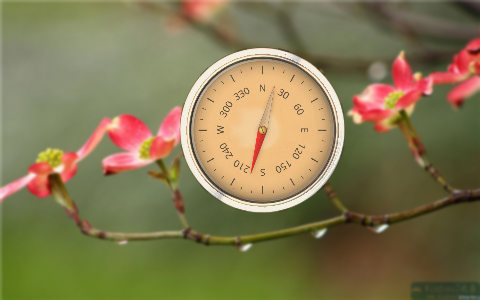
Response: 195 (°)
